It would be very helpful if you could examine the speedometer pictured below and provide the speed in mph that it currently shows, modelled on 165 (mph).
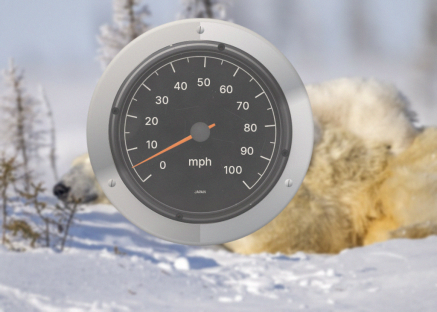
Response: 5 (mph)
